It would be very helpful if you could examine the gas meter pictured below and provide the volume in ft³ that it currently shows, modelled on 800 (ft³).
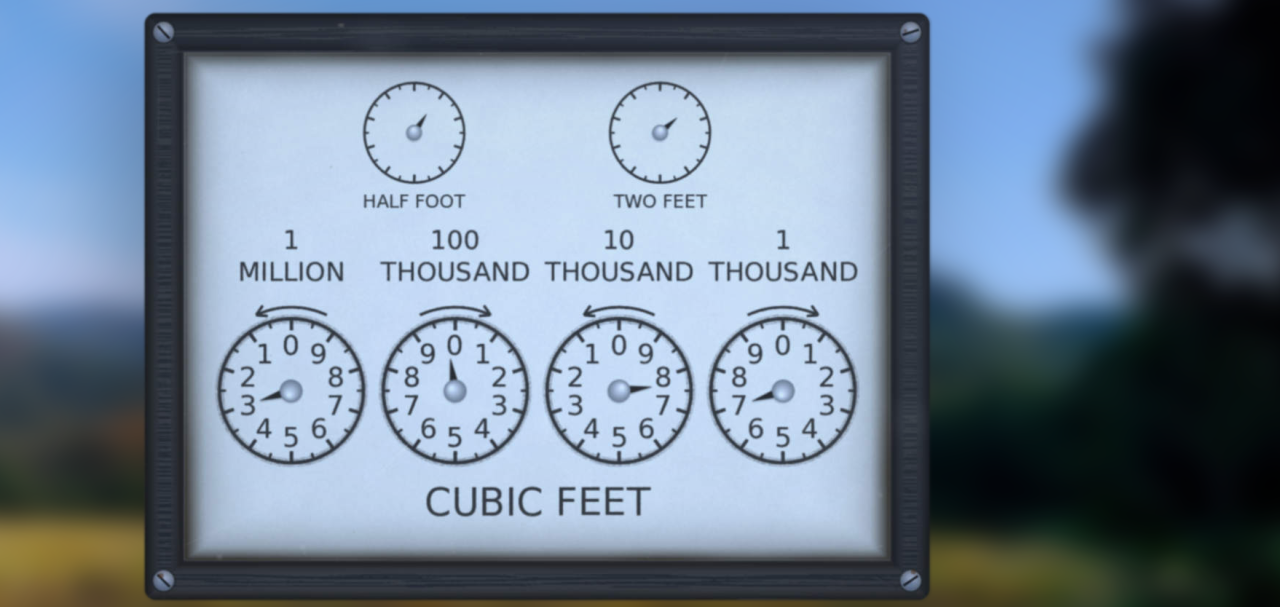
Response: 297700 (ft³)
